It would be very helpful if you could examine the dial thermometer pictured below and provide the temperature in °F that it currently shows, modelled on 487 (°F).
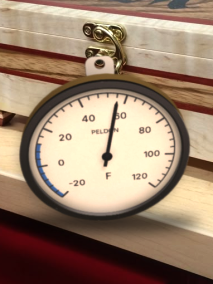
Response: 56 (°F)
